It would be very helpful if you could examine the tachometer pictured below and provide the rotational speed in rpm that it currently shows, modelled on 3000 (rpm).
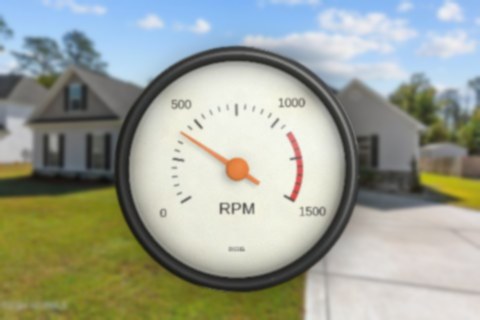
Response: 400 (rpm)
